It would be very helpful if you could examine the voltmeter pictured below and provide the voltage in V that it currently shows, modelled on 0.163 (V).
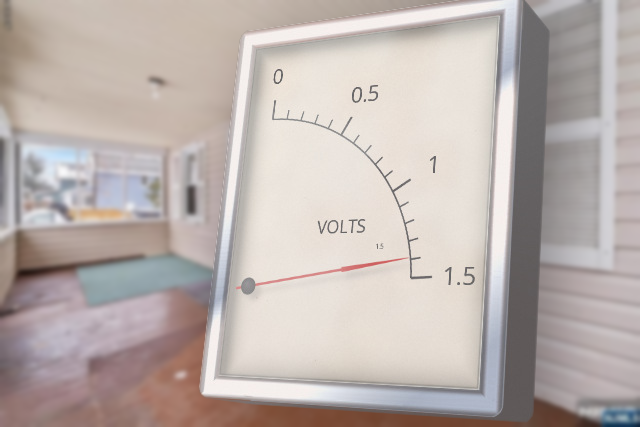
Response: 1.4 (V)
